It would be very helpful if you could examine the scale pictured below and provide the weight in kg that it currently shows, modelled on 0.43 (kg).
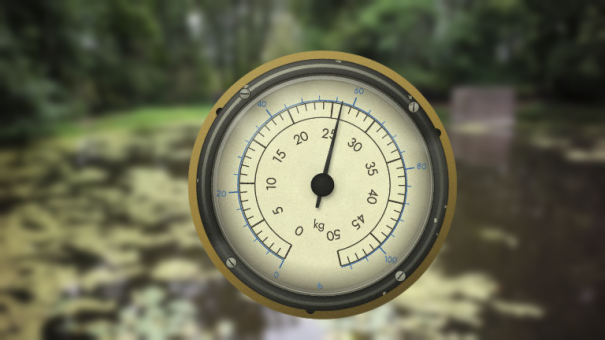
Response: 26 (kg)
